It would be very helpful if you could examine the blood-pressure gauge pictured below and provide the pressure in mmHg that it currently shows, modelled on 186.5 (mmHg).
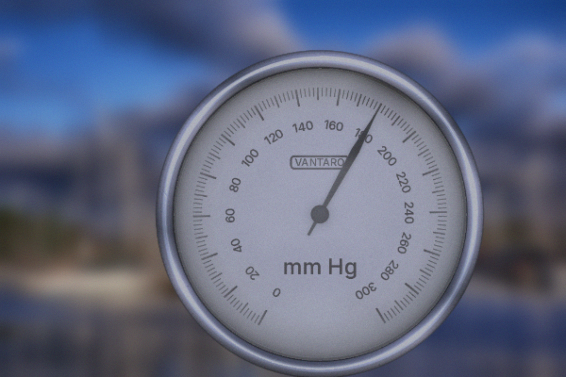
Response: 180 (mmHg)
